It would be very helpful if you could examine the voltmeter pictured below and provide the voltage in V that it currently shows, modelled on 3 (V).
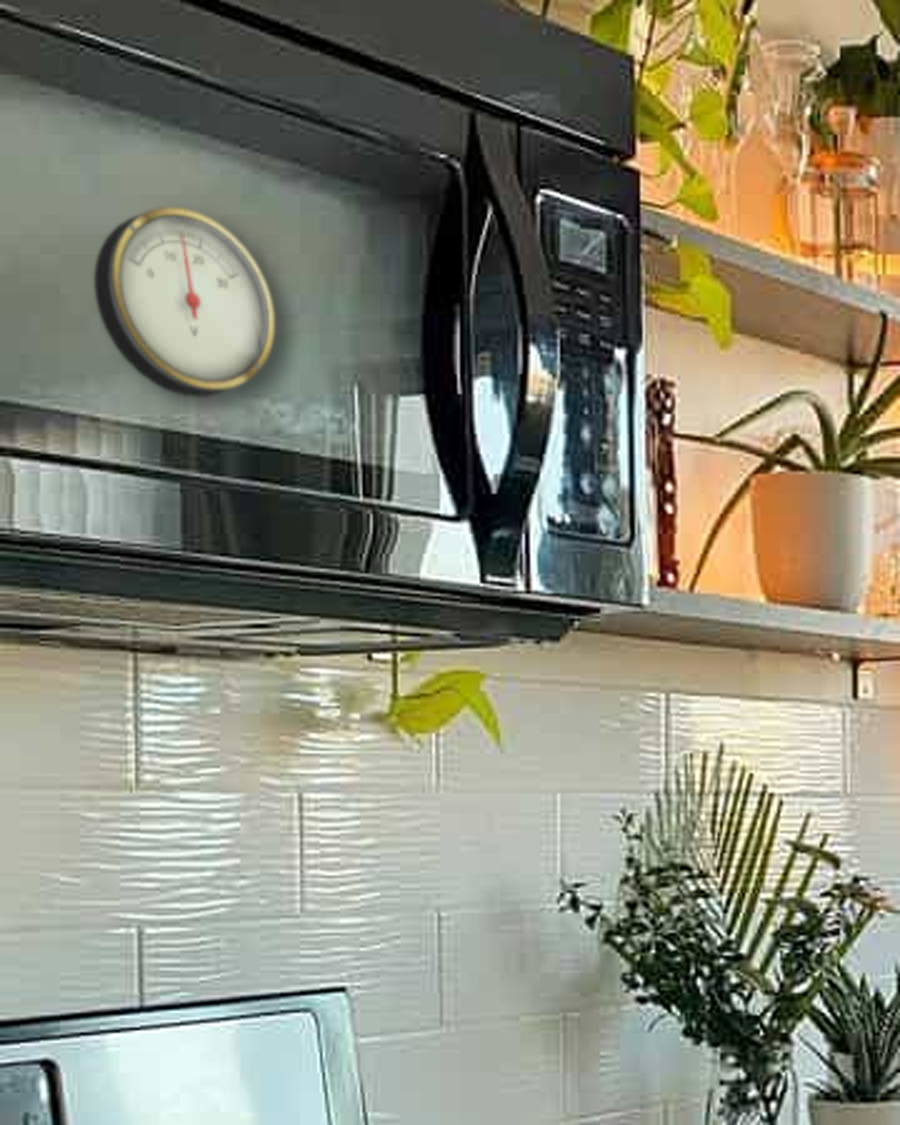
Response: 15 (V)
